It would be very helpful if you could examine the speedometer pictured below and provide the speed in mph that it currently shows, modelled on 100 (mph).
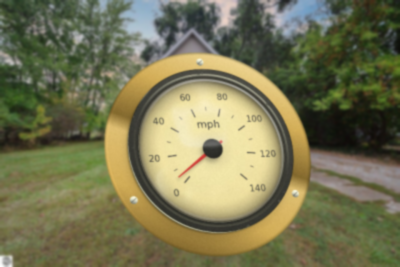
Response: 5 (mph)
